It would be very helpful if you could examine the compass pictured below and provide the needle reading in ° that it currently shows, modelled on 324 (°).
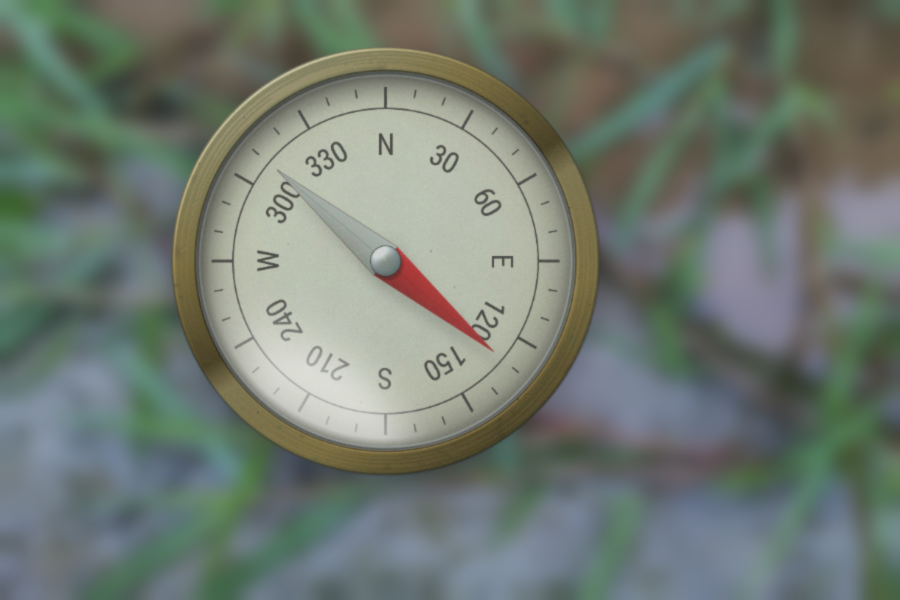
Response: 130 (°)
